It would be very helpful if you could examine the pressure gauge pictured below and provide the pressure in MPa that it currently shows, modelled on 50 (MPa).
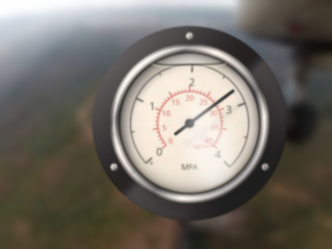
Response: 2.75 (MPa)
